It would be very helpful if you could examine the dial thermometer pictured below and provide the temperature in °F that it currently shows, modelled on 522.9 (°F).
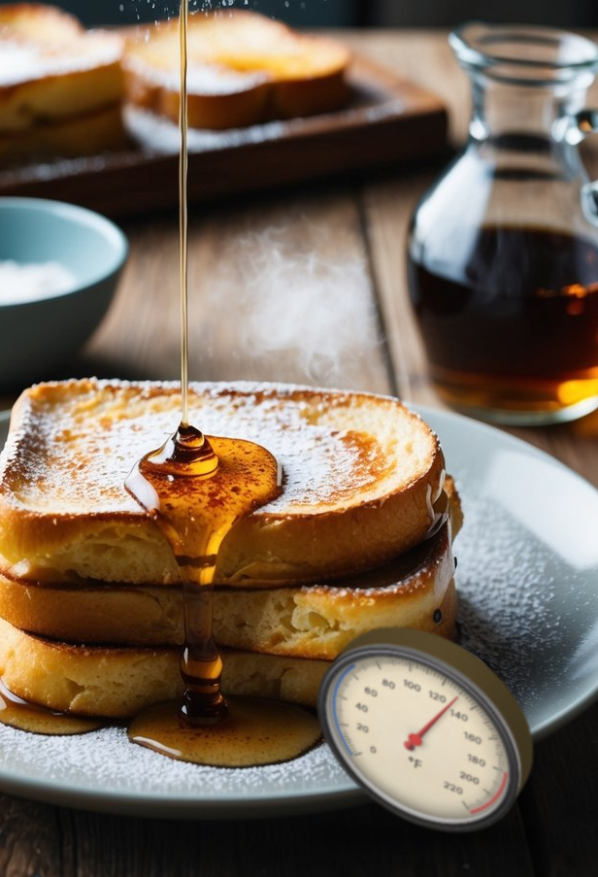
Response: 130 (°F)
